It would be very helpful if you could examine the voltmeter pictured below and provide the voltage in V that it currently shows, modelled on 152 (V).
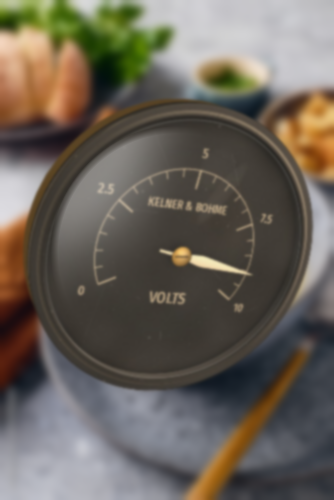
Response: 9 (V)
